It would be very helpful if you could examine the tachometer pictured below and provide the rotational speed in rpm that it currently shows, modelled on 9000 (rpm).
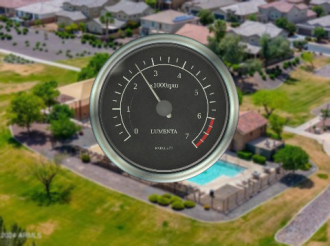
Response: 2500 (rpm)
